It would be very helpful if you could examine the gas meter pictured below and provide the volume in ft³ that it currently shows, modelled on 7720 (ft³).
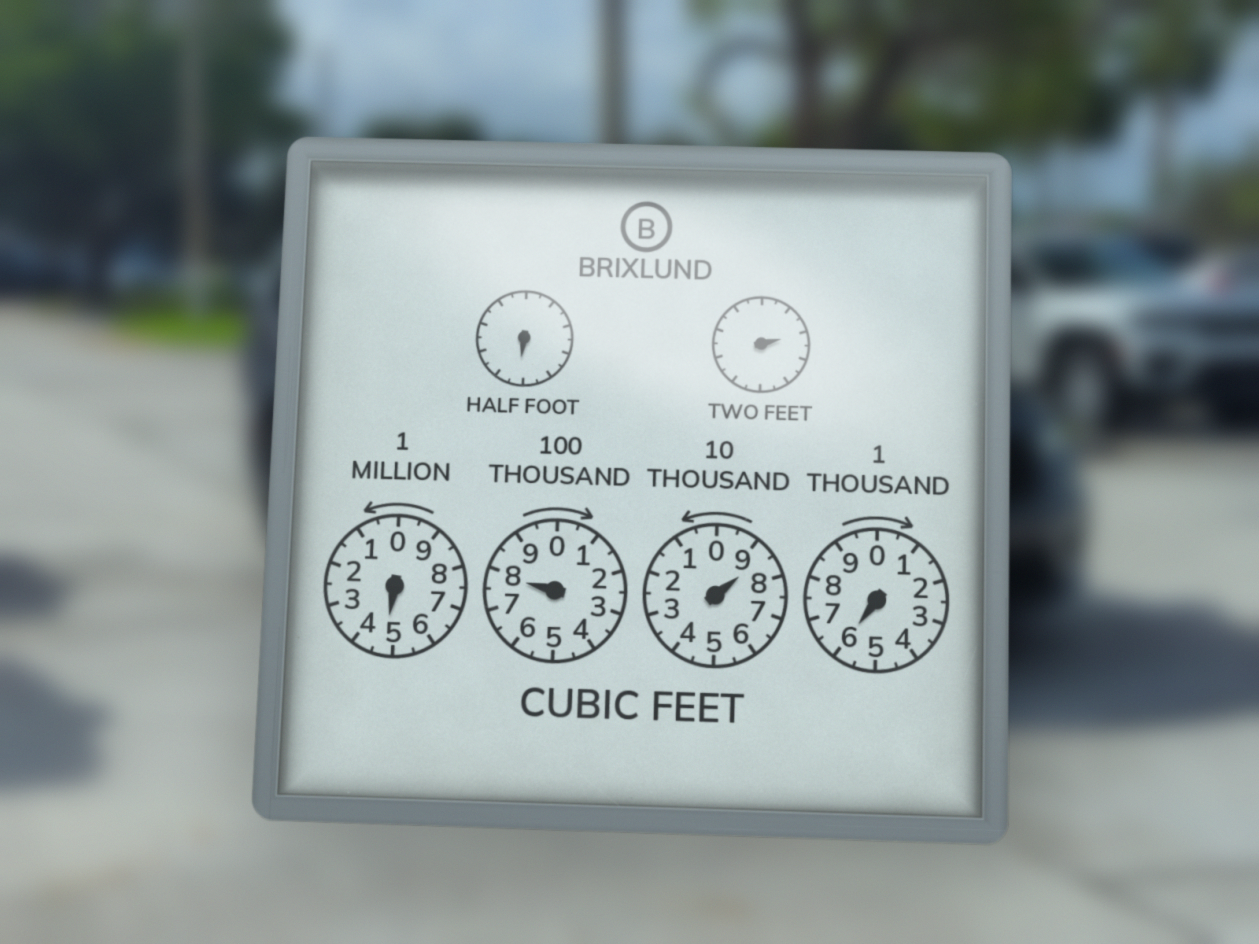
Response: 478600 (ft³)
